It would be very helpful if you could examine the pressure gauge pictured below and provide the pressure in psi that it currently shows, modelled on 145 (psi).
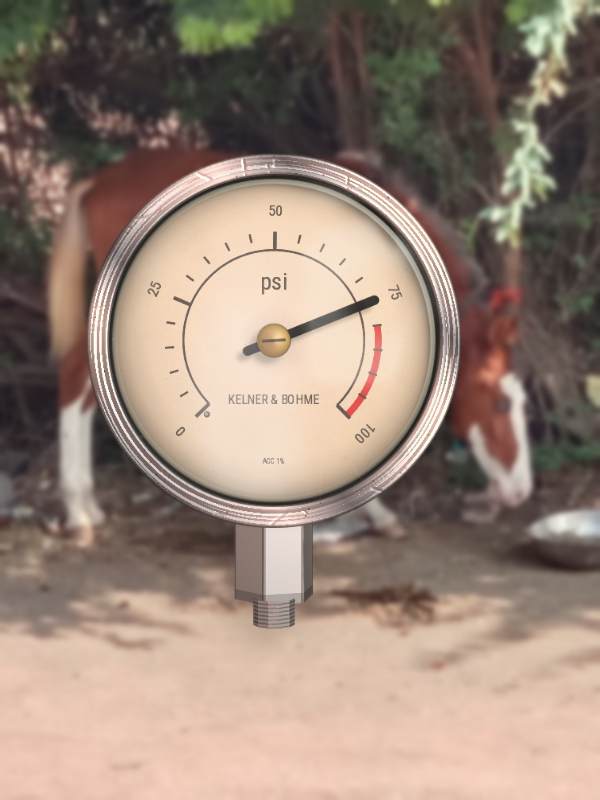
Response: 75 (psi)
